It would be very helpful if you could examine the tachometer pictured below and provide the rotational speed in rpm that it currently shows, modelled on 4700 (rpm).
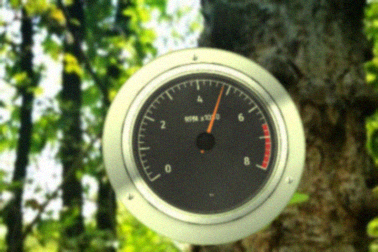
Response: 4800 (rpm)
